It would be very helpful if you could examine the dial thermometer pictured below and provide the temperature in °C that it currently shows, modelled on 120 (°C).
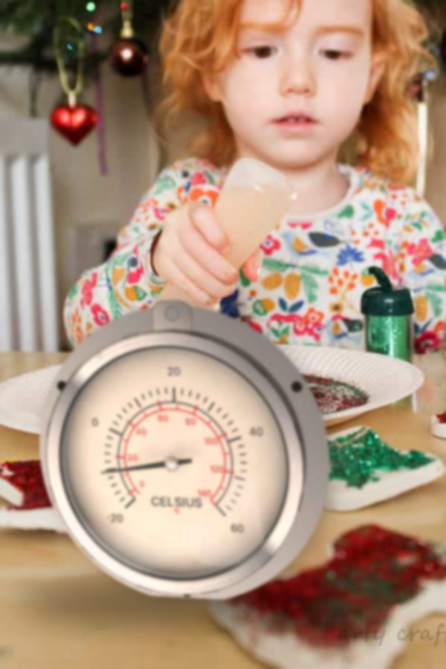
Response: -10 (°C)
